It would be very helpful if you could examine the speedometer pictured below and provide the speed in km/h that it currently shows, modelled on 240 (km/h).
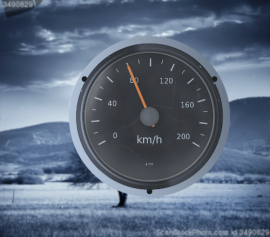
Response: 80 (km/h)
